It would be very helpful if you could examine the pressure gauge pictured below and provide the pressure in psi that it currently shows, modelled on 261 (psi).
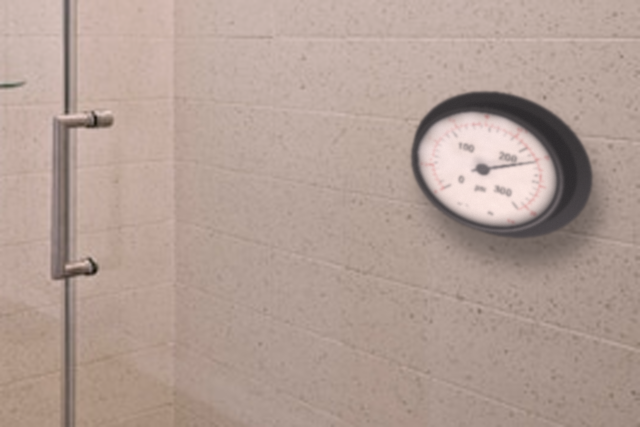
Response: 220 (psi)
